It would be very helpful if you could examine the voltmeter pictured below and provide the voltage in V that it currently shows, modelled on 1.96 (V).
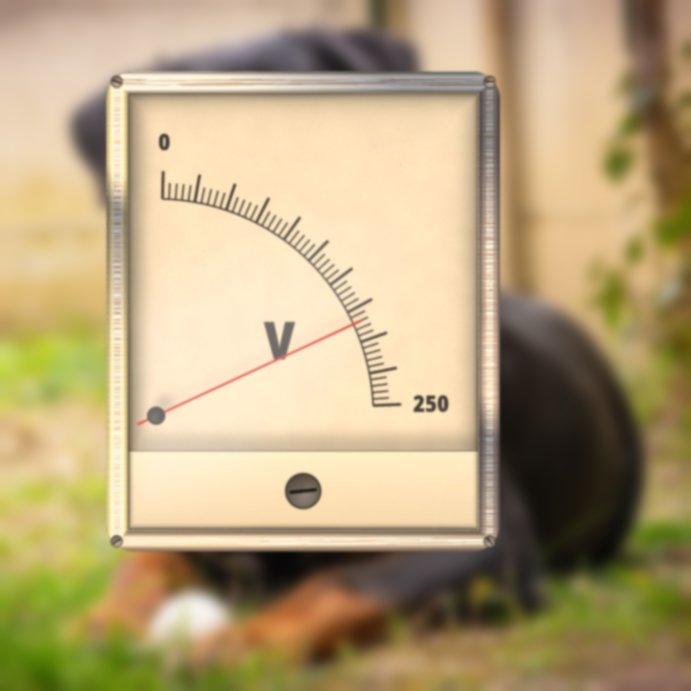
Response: 185 (V)
